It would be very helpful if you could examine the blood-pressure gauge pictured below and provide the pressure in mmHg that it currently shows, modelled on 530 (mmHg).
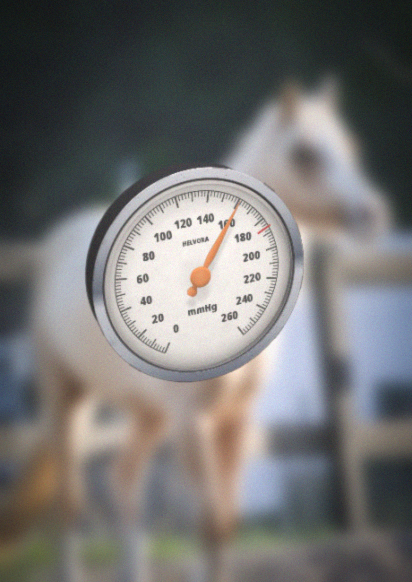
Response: 160 (mmHg)
